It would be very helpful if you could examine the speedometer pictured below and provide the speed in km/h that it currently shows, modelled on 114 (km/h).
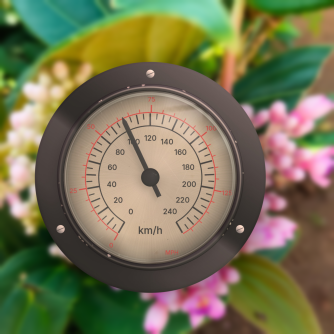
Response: 100 (km/h)
